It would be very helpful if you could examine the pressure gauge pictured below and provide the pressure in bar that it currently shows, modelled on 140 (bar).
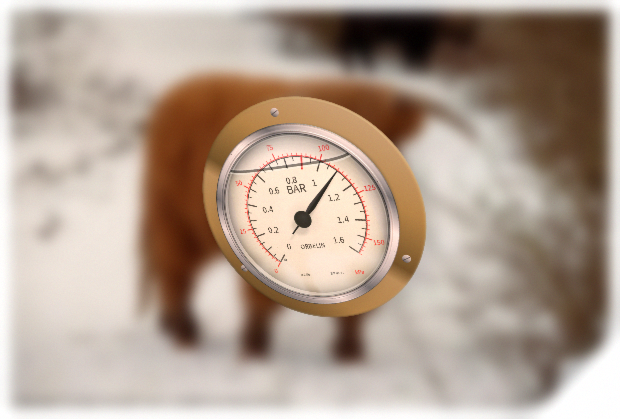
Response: 1.1 (bar)
